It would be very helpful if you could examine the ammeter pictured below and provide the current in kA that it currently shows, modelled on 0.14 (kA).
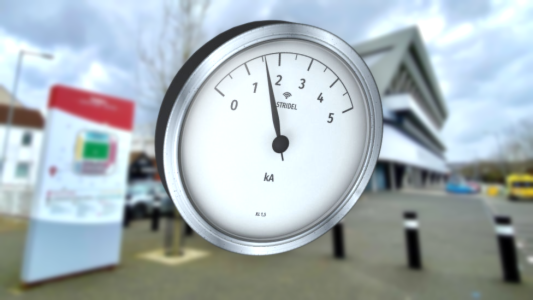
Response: 1.5 (kA)
